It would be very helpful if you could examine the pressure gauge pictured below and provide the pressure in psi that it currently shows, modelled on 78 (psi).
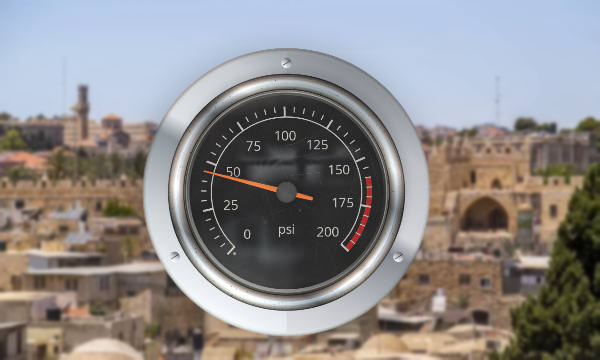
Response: 45 (psi)
